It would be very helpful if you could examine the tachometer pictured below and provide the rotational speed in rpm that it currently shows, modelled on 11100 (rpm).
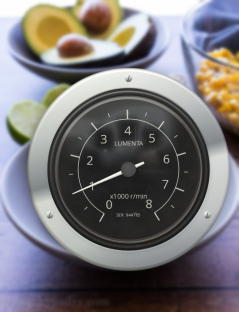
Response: 1000 (rpm)
